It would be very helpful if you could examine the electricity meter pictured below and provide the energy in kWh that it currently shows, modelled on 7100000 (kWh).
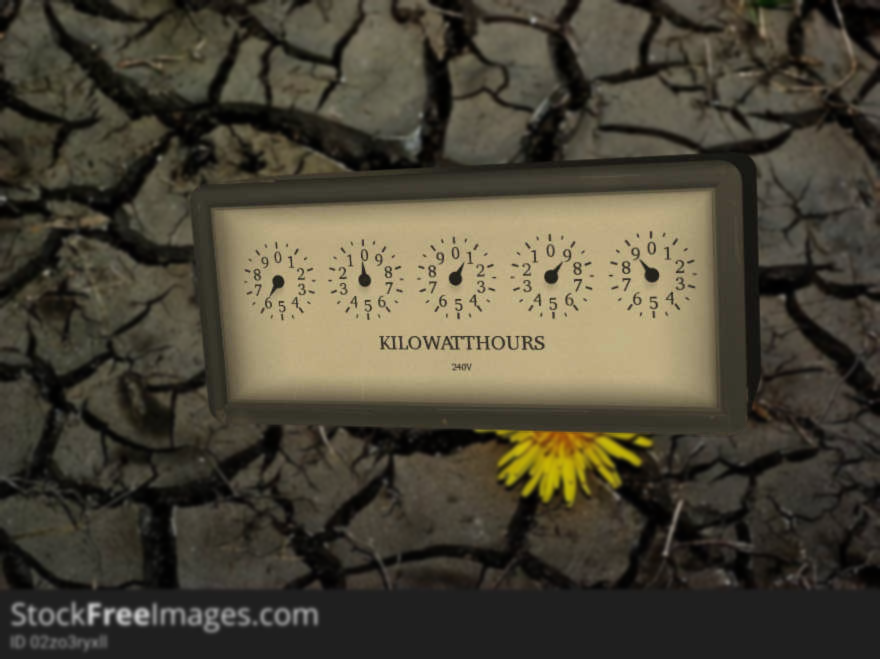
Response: 60089 (kWh)
